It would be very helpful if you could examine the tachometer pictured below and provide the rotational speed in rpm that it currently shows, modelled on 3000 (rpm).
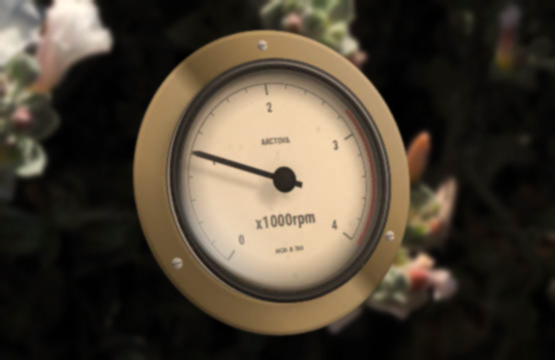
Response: 1000 (rpm)
